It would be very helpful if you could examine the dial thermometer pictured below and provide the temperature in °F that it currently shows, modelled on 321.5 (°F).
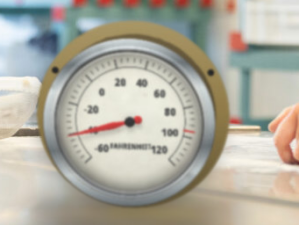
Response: -40 (°F)
